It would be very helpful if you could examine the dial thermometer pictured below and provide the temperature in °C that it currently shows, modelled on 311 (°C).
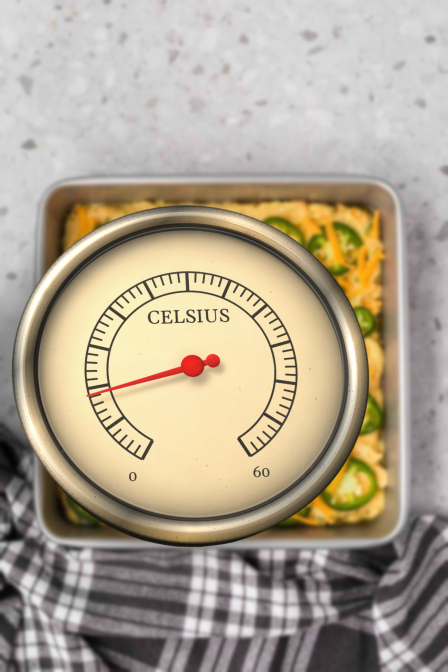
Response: 9 (°C)
